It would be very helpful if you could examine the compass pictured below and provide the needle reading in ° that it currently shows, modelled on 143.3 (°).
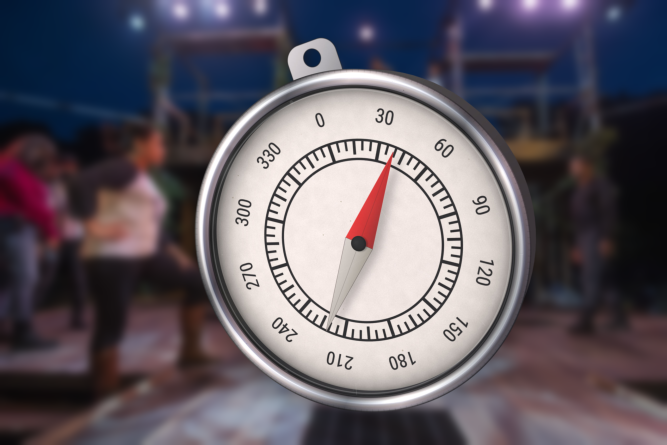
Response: 40 (°)
